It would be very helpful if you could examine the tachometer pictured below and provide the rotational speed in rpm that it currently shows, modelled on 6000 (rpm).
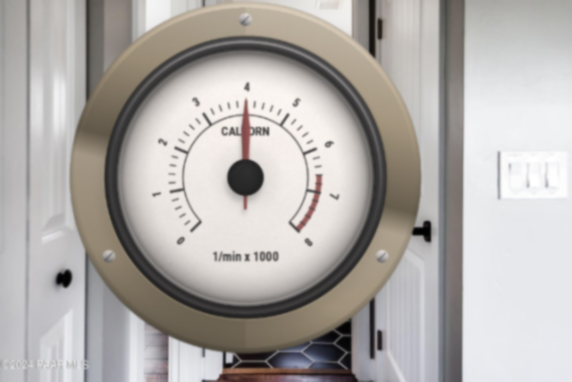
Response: 4000 (rpm)
